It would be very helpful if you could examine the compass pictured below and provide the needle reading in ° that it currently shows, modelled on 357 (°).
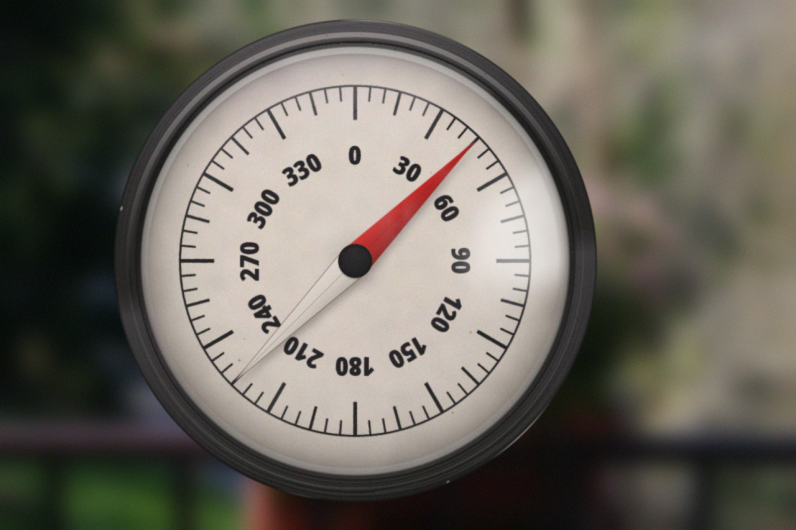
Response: 45 (°)
